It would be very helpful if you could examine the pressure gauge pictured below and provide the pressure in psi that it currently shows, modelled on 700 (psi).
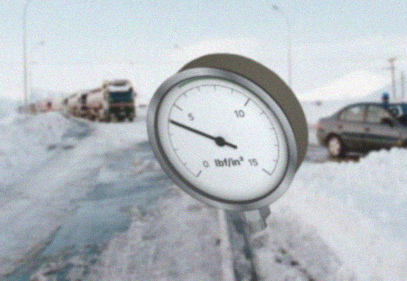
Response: 4 (psi)
